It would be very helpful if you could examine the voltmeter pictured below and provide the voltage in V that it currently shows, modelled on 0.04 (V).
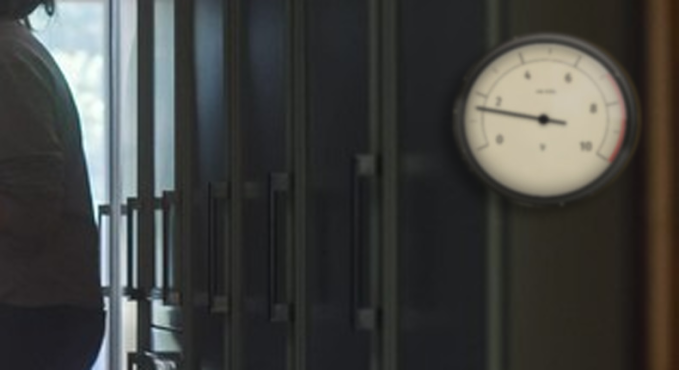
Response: 1.5 (V)
